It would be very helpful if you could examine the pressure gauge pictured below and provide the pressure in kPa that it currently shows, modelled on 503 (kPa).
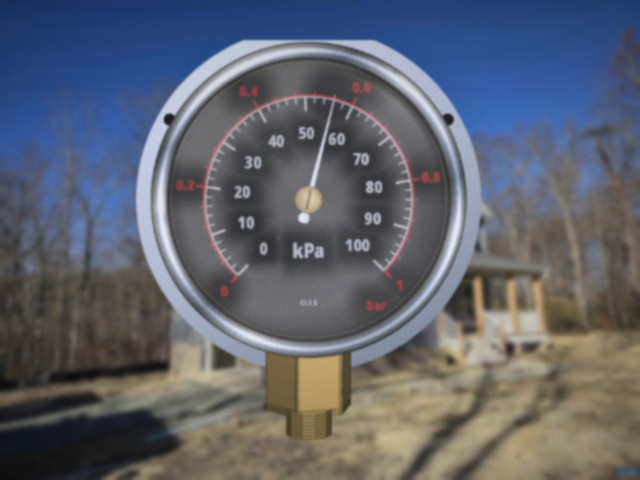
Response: 56 (kPa)
